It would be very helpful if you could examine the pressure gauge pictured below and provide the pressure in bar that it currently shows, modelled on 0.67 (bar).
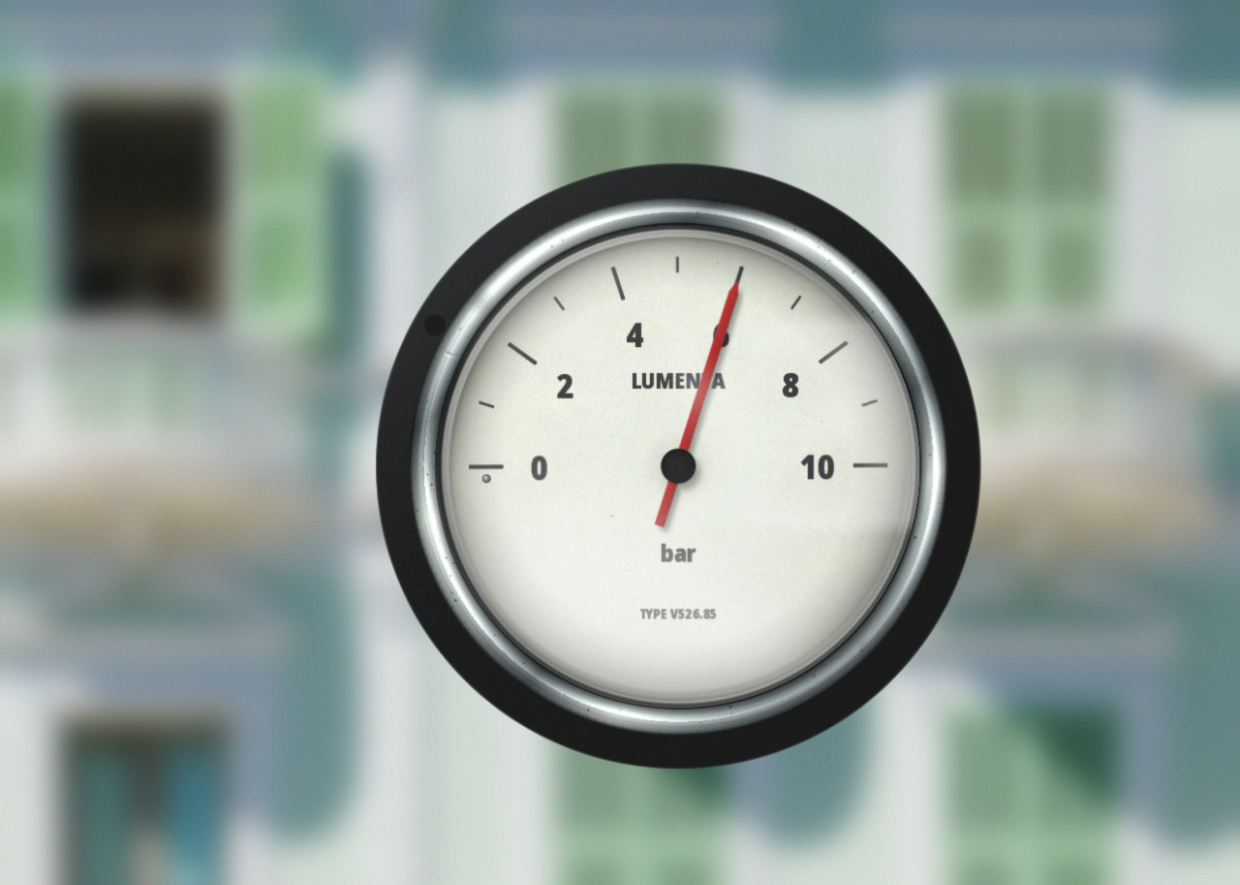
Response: 6 (bar)
